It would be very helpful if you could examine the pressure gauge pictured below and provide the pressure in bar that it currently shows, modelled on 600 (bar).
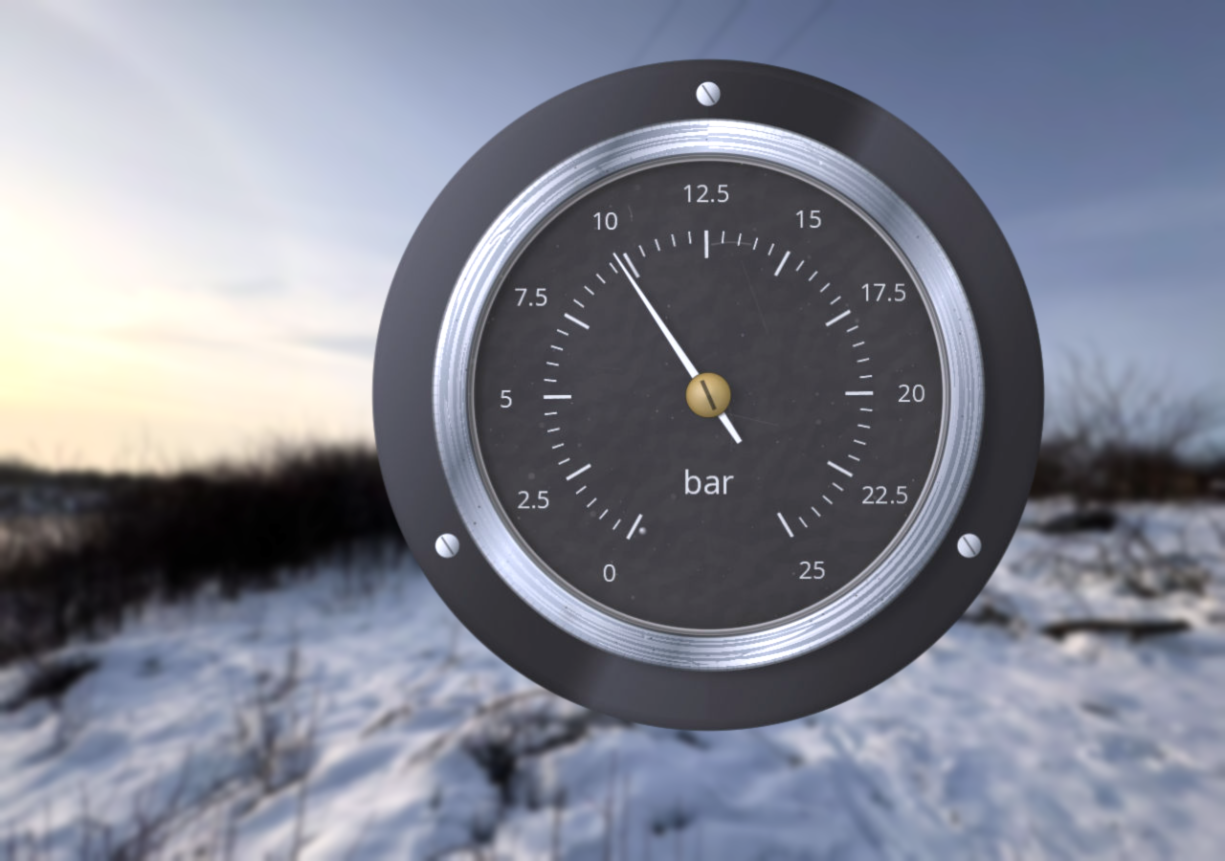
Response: 9.75 (bar)
